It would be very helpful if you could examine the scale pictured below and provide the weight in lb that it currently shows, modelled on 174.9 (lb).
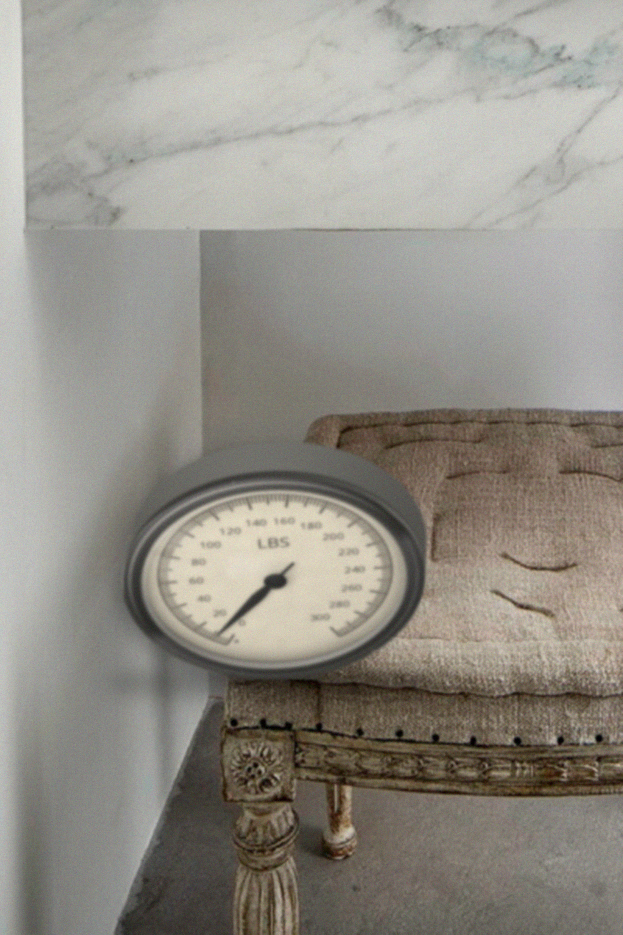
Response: 10 (lb)
